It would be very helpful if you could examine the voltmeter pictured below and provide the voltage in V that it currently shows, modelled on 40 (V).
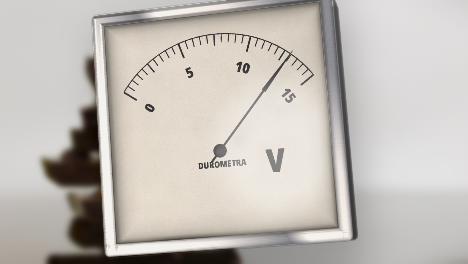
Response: 13 (V)
